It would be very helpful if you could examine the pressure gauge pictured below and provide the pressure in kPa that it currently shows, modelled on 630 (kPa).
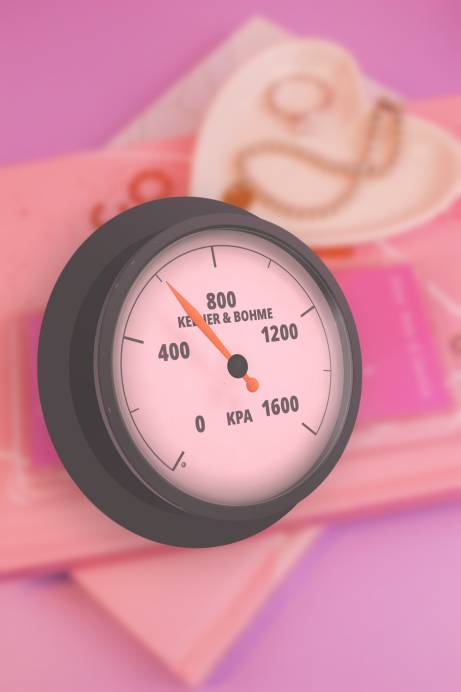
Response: 600 (kPa)
